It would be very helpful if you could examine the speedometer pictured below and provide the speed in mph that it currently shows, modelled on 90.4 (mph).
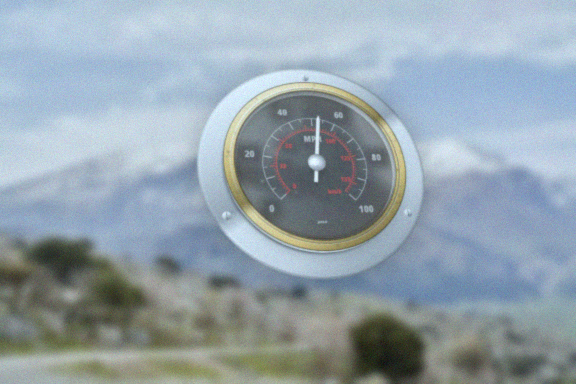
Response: 52.5 (mph)
